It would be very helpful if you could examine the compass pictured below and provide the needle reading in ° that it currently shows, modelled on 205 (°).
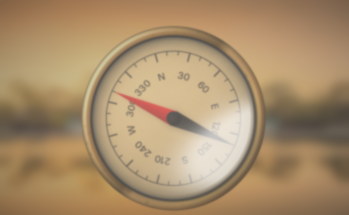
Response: 310 (°)
